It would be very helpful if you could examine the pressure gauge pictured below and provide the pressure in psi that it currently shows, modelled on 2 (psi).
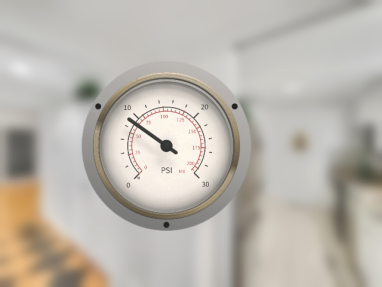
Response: 9 (psi)
